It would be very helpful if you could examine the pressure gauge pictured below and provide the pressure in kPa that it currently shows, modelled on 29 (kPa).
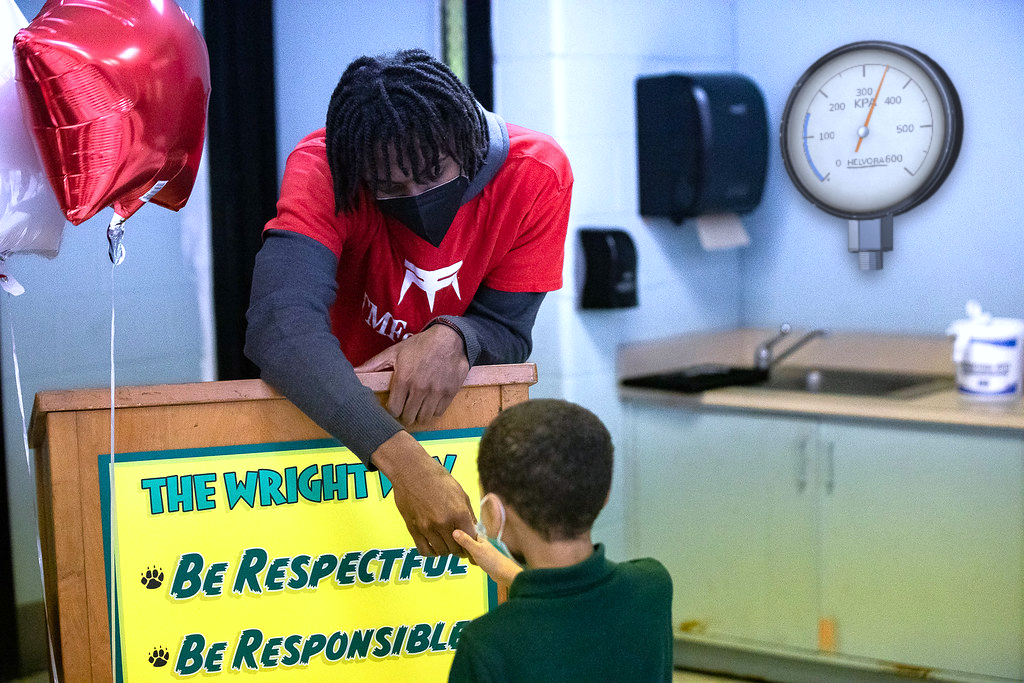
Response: 350 (kPa)
